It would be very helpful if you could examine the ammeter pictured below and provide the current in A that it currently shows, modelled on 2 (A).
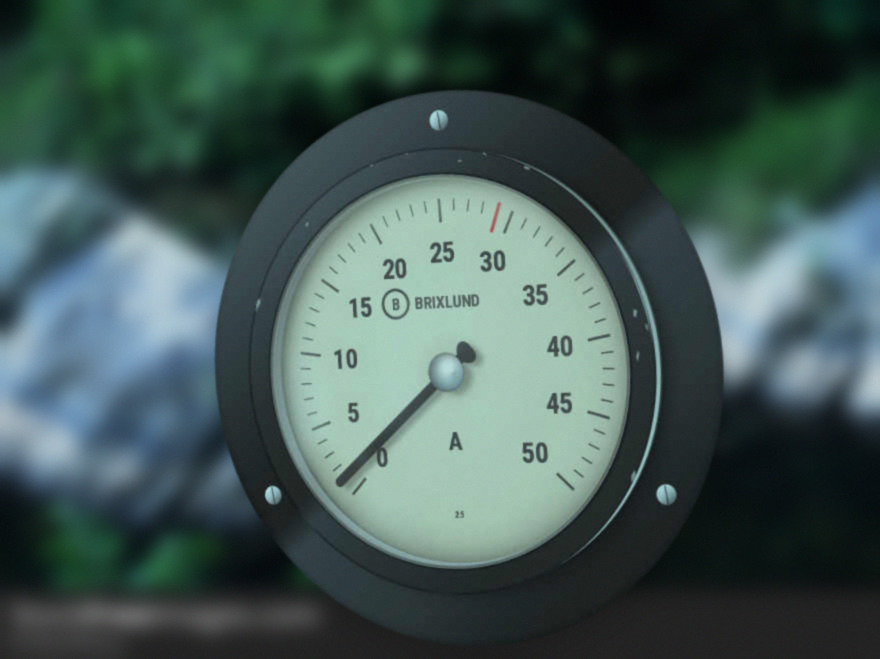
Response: 1 (A)
